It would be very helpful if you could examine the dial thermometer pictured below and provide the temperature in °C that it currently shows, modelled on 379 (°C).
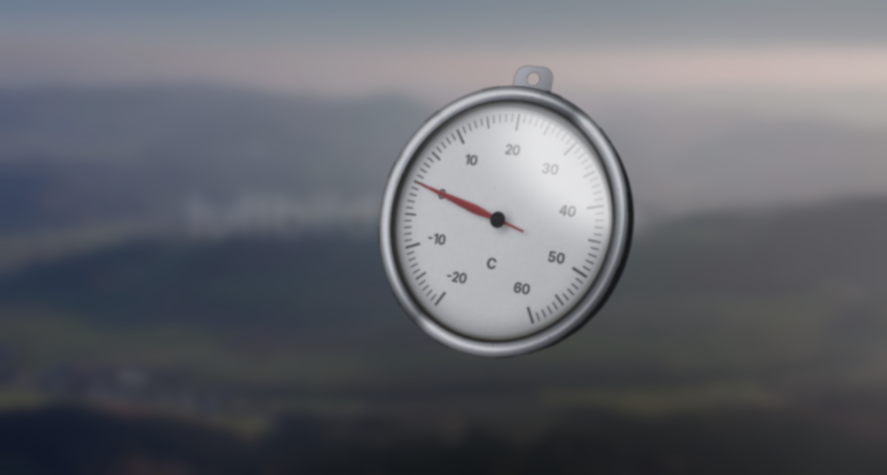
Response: 0 (°C)
